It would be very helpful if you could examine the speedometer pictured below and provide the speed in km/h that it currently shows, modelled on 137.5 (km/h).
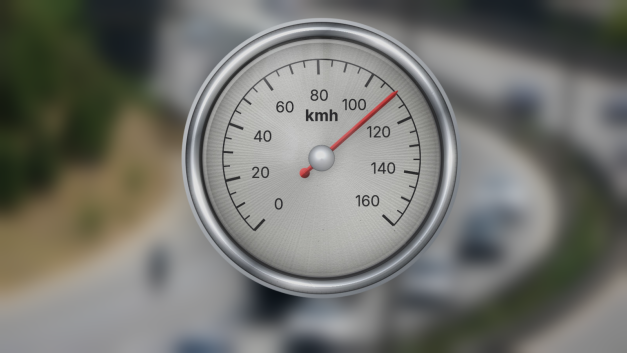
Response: 110 (km/h)
